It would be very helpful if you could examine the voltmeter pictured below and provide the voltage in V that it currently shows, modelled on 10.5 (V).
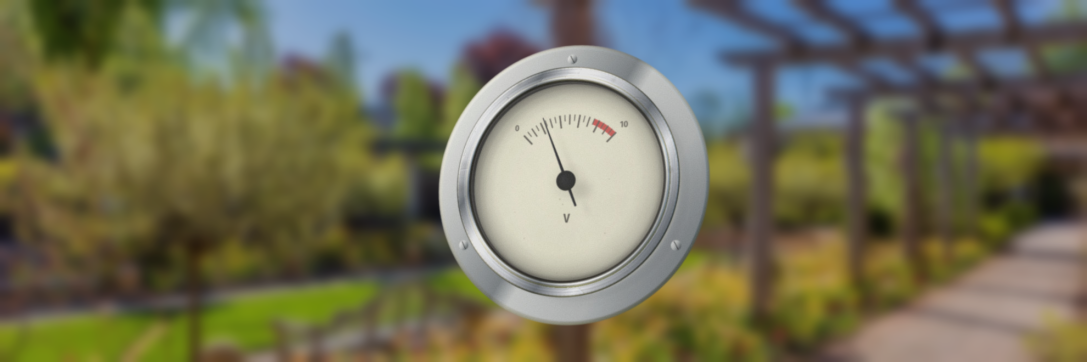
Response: 2.5 (V)
